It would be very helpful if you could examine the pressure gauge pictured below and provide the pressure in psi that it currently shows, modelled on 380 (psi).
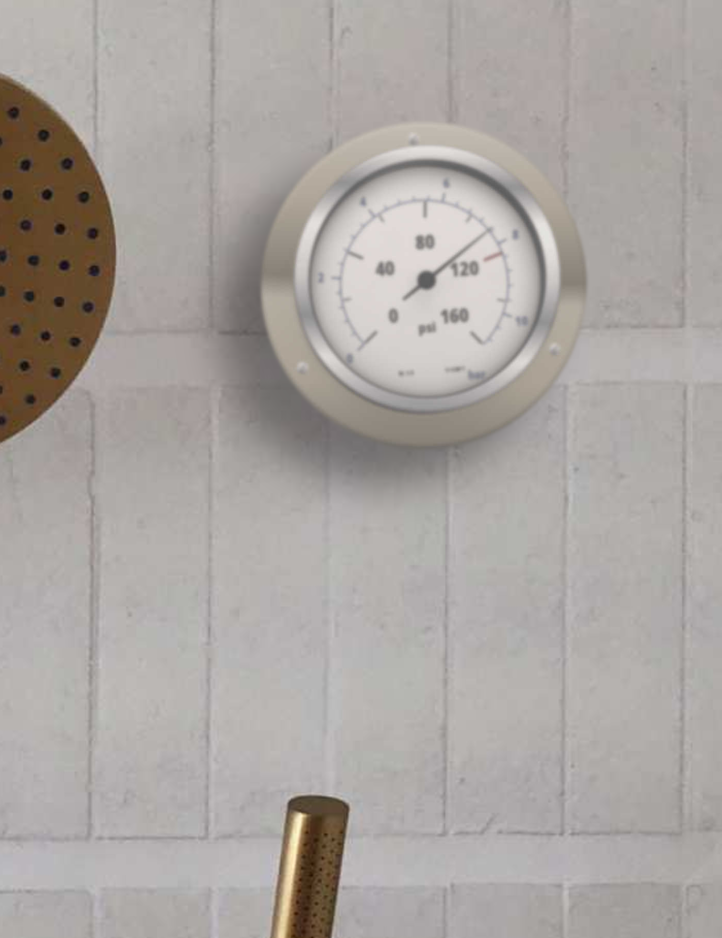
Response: 110 (psi)
